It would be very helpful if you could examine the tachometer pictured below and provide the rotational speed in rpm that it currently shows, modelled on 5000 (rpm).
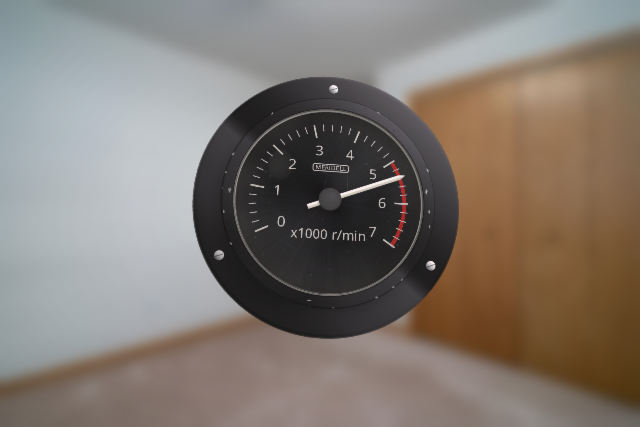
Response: 5400 (rpm)
